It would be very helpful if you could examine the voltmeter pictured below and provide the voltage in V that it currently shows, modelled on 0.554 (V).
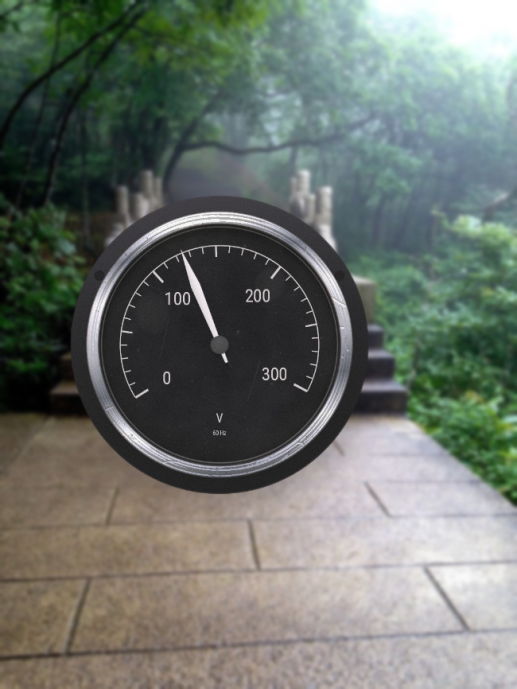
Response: 125 (V)
